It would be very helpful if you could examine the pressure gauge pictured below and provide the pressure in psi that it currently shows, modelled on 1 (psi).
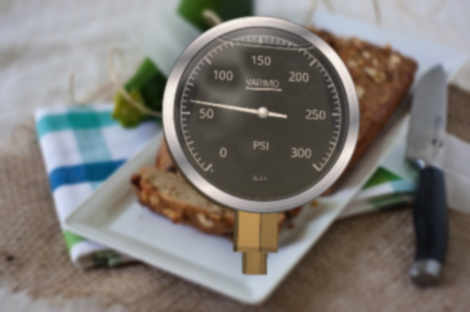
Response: 60 (psi)
